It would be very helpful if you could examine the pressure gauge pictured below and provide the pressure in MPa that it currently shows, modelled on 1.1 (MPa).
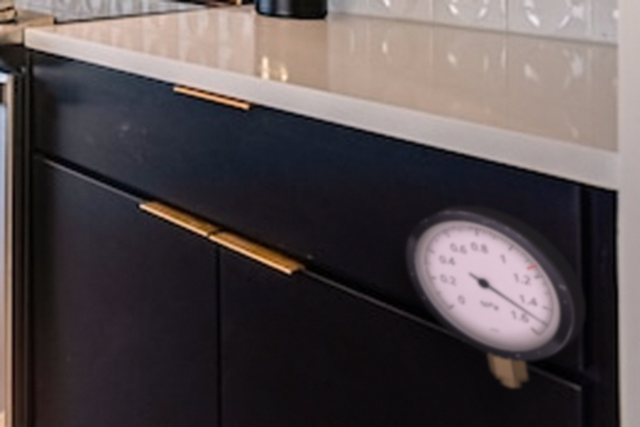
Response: 1.5 (MPa)
